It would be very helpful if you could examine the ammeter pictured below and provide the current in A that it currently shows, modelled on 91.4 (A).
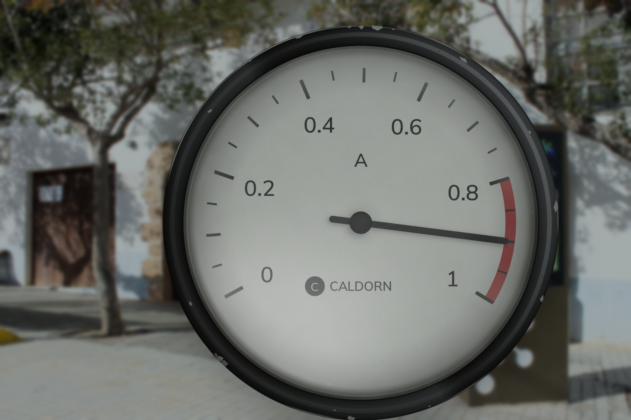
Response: 0.9 (A)
